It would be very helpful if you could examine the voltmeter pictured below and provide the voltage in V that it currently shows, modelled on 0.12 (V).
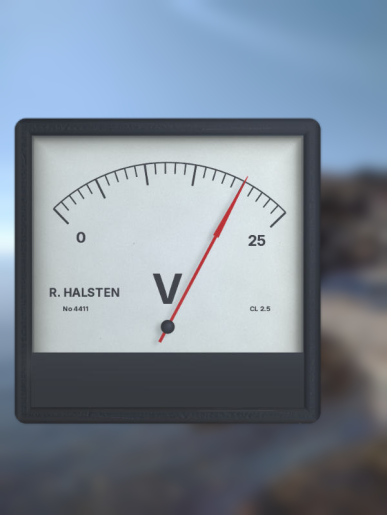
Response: 20 (V)
